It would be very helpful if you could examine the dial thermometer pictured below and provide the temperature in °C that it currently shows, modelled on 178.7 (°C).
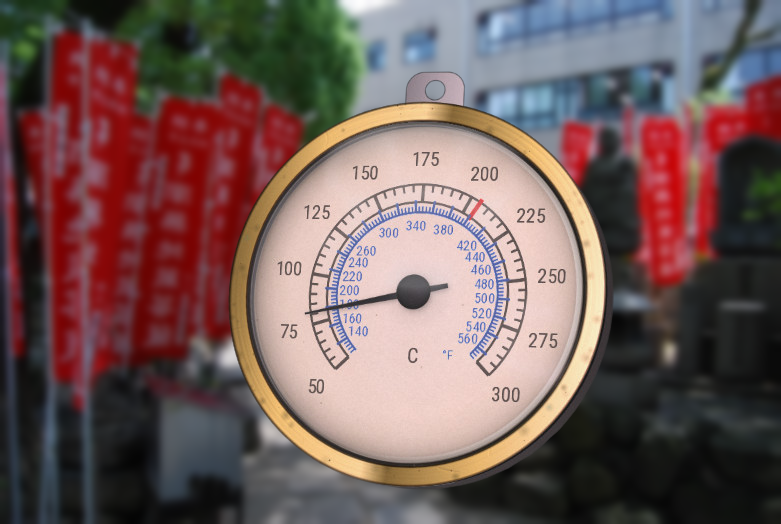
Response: 80 (°C)
